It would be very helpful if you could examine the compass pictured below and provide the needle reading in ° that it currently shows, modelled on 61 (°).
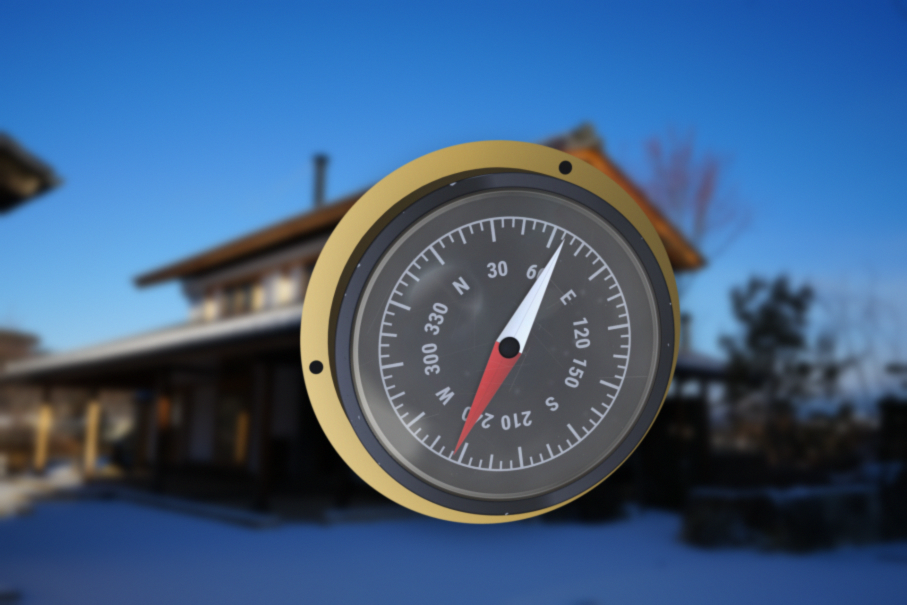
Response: 245 (°)
